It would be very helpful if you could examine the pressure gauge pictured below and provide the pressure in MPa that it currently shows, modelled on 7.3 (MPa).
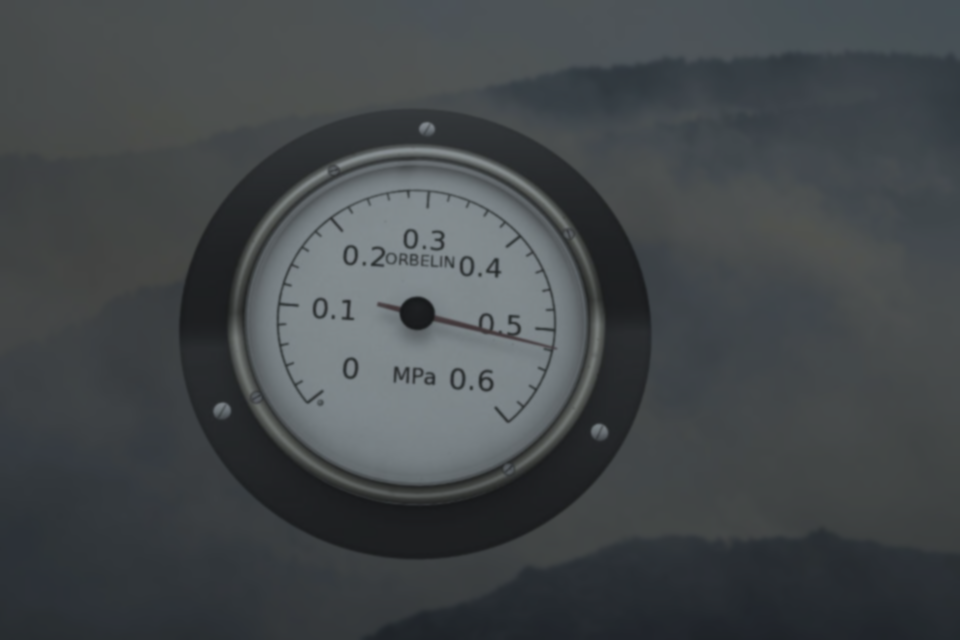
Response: 0.52 (MPa)
